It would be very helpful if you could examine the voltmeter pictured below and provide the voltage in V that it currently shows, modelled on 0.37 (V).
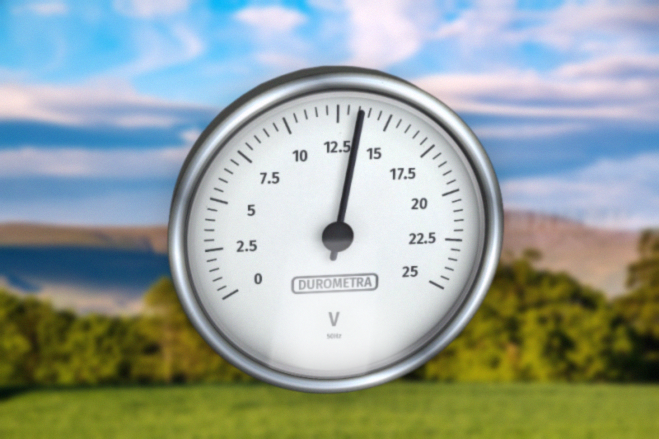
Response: 13.5 (V)
